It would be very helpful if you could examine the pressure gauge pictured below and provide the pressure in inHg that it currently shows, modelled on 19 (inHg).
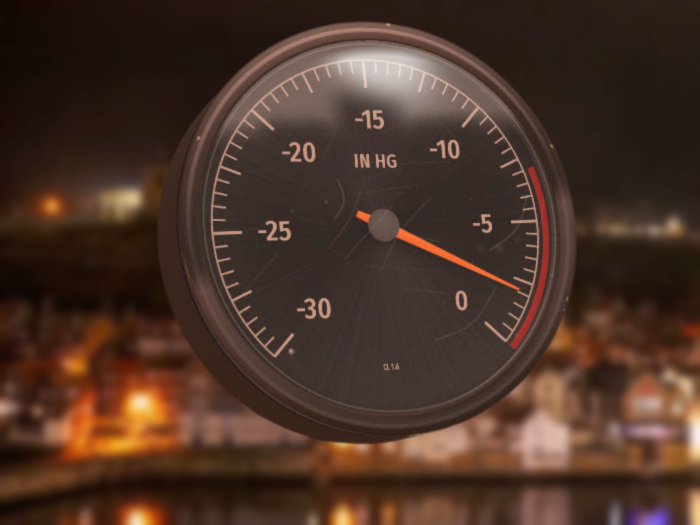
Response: -2 (inHg)
